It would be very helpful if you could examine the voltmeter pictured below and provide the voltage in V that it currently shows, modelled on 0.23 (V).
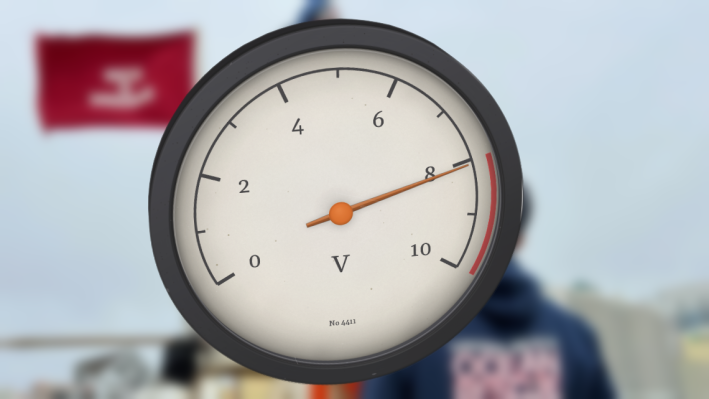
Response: 8 (V)
